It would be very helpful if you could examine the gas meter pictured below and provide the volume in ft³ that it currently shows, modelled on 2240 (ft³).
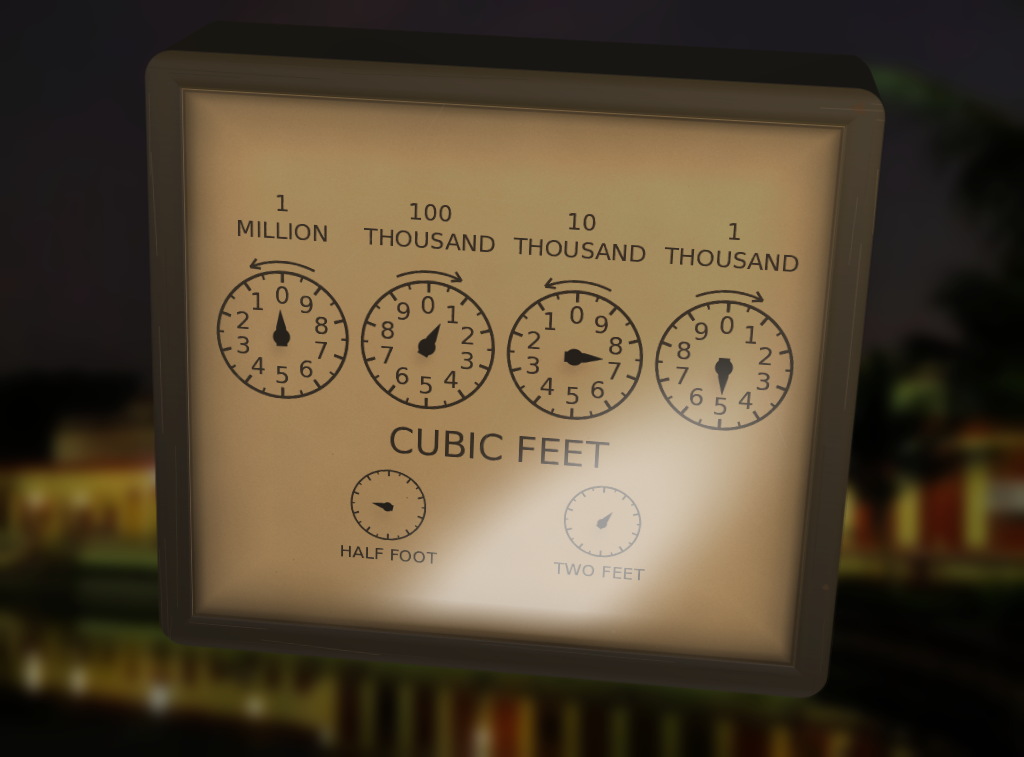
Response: 7500 (ft³)
